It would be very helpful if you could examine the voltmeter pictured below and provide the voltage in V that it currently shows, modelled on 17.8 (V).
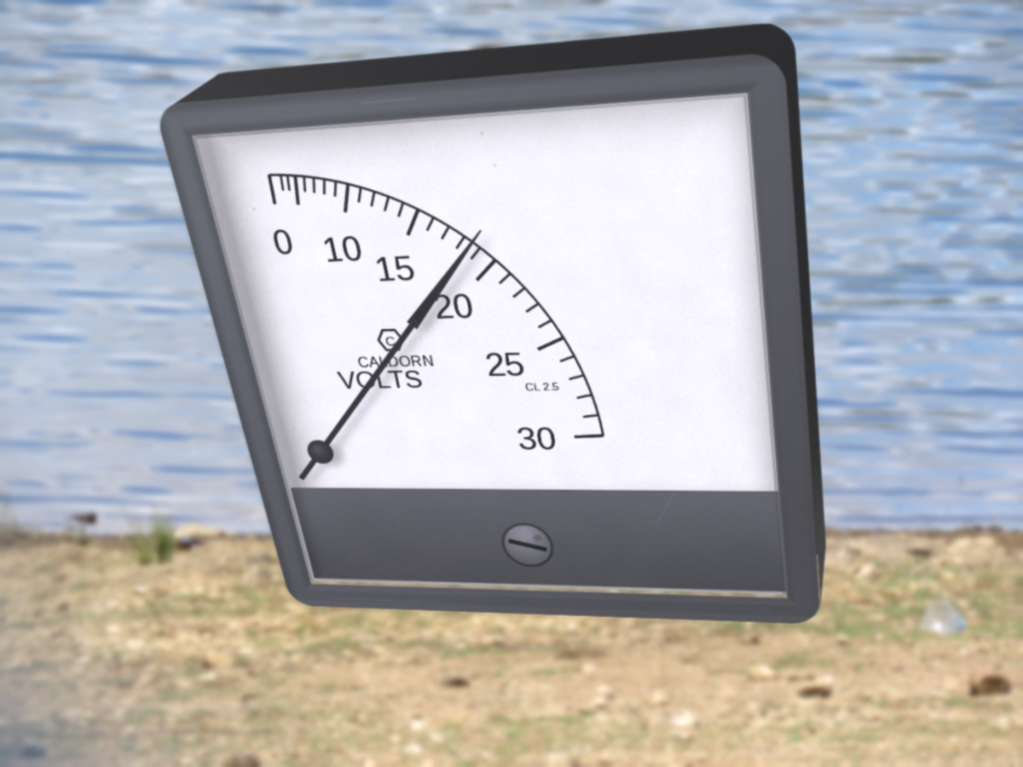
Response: 18.5 (V)
